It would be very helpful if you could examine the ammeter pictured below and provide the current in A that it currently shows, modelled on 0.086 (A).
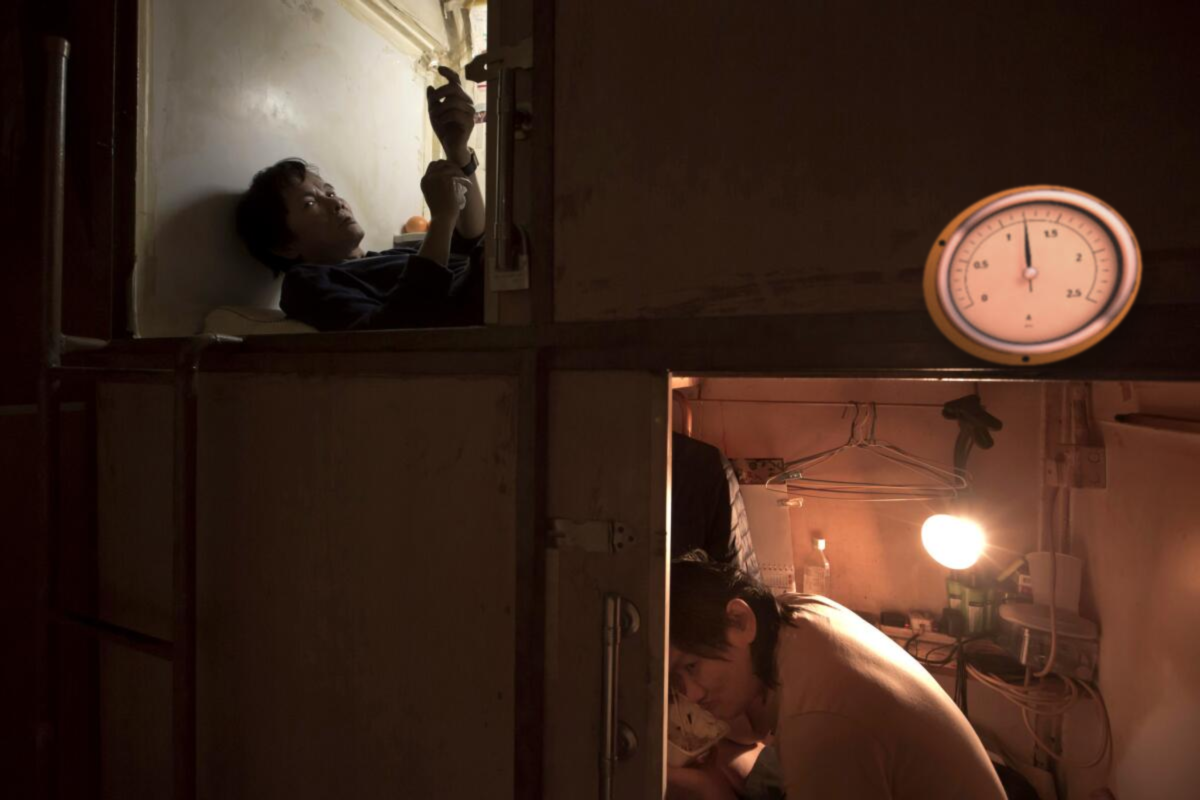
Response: 1.2 (A)
